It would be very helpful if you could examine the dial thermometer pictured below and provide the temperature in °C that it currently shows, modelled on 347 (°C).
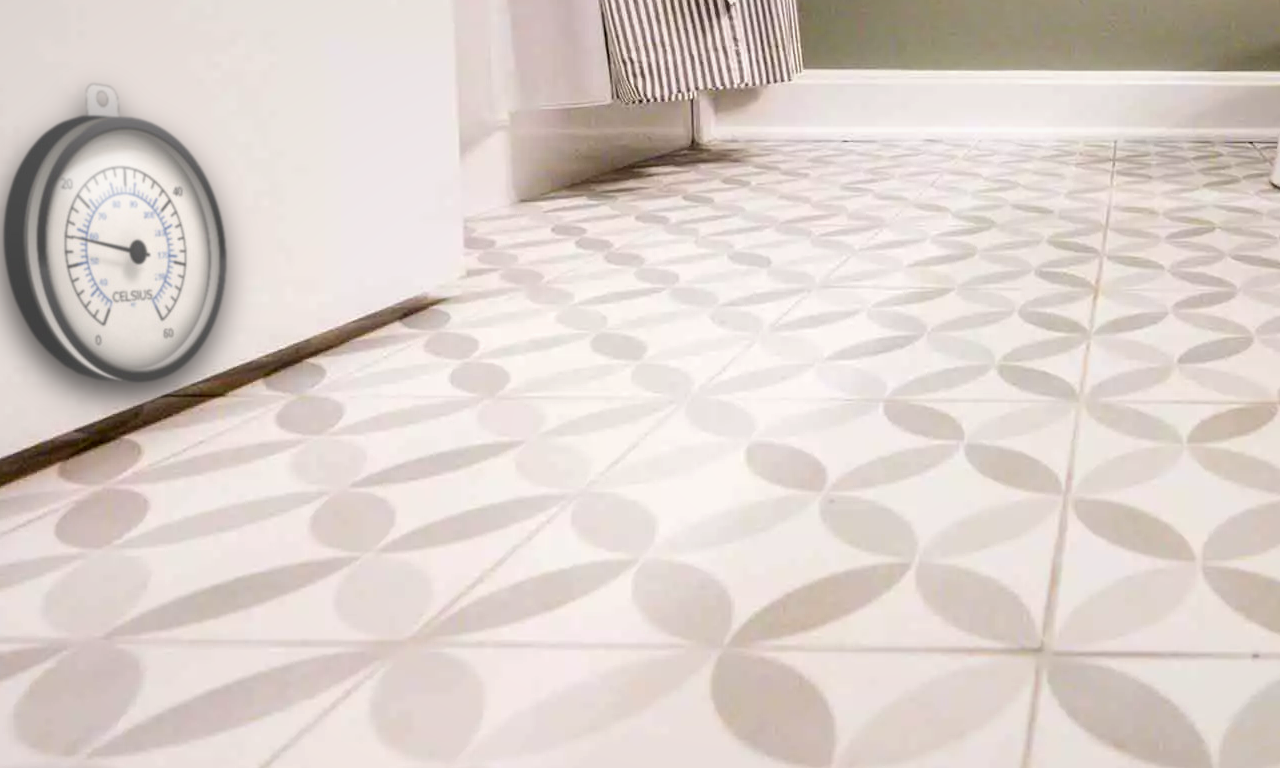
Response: 14 (°C)
